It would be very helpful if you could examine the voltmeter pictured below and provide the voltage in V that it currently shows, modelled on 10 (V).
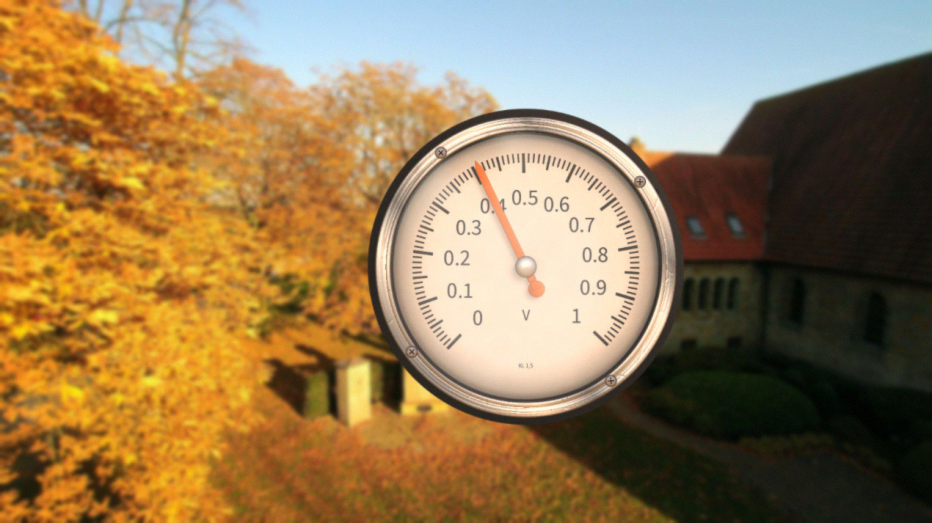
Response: 0.41 (V)
